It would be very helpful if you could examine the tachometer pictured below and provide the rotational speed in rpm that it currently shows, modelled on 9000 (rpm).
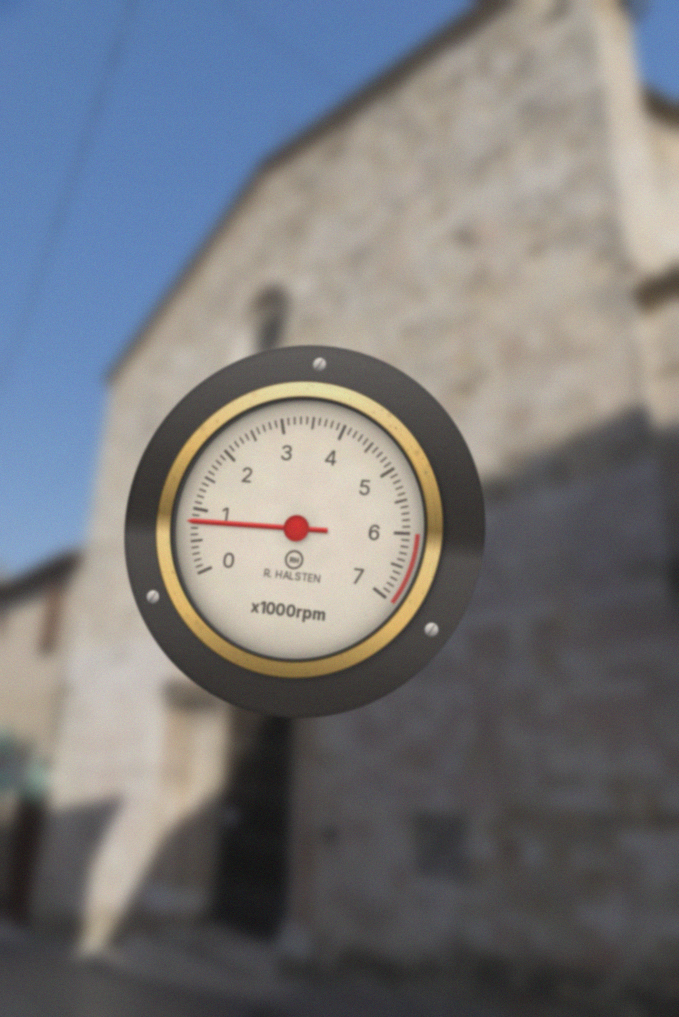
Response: 800 (rpm)
